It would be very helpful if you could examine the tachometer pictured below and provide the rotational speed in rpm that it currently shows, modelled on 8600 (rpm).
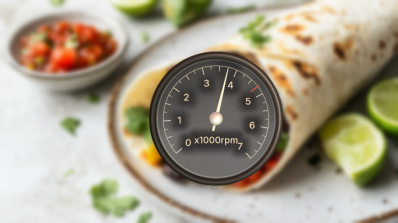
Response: 3750 (rpm)
